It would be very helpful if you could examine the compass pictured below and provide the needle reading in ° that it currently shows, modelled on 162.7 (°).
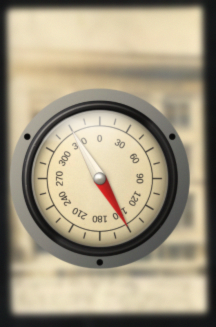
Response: 150 (°)
